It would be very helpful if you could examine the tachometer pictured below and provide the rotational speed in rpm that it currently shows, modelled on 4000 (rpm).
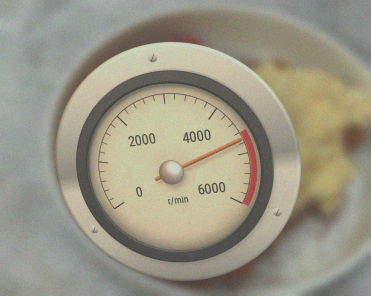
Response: 4700 (rpm)
